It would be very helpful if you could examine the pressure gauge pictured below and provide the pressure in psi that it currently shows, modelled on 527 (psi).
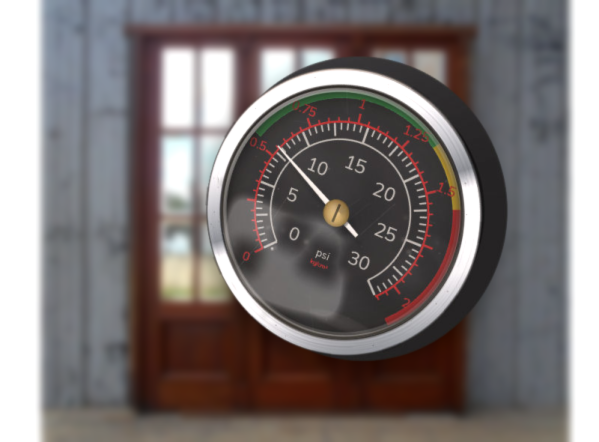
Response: 8 (psi)
